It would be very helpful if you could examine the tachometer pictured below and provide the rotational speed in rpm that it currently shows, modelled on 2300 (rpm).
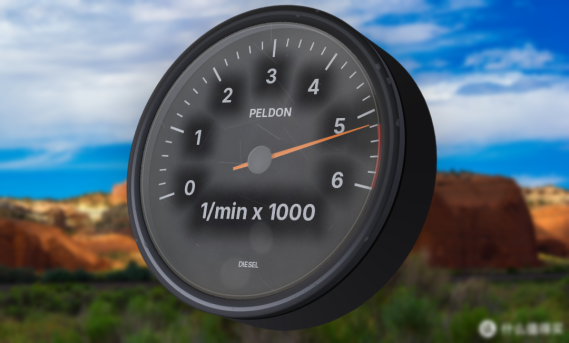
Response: 5200 (rpm)
